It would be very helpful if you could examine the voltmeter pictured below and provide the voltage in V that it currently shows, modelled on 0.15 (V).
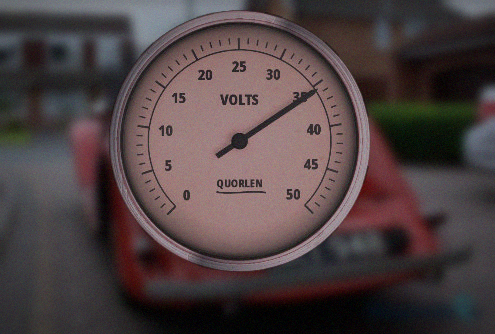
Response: 35.5 (V)
